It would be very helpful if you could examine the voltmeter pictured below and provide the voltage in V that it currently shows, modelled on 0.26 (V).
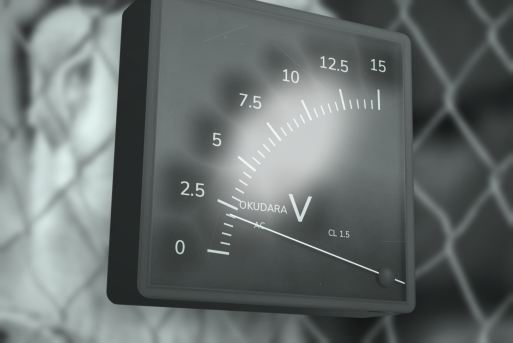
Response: 2 (V)
